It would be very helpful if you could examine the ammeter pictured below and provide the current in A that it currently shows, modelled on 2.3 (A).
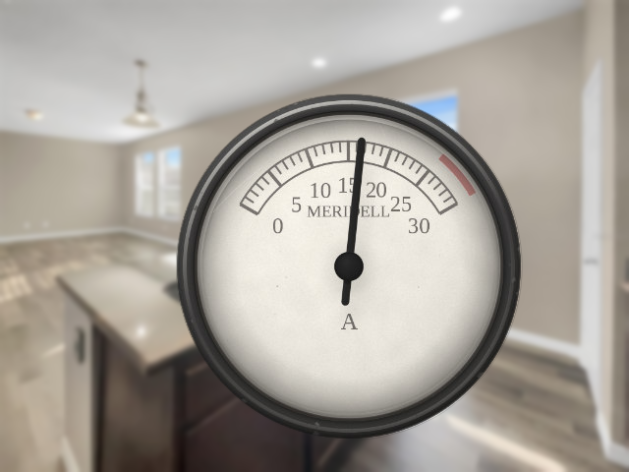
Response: 16.5 (A)
